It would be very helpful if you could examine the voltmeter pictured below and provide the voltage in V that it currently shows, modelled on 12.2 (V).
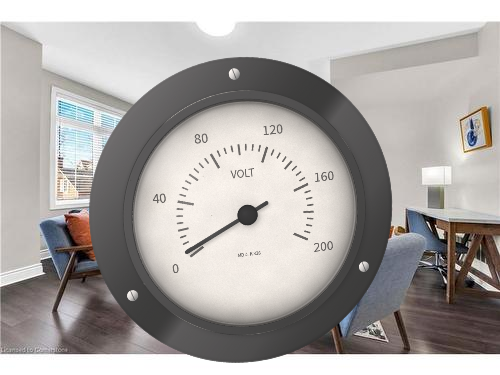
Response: 5 (V)
